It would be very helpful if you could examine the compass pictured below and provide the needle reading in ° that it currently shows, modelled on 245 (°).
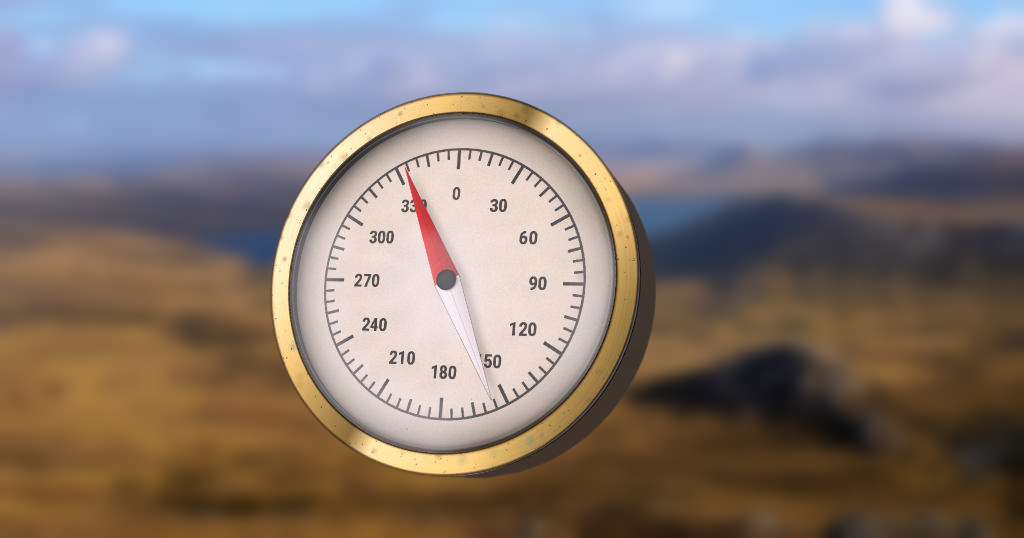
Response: 335 (°)
